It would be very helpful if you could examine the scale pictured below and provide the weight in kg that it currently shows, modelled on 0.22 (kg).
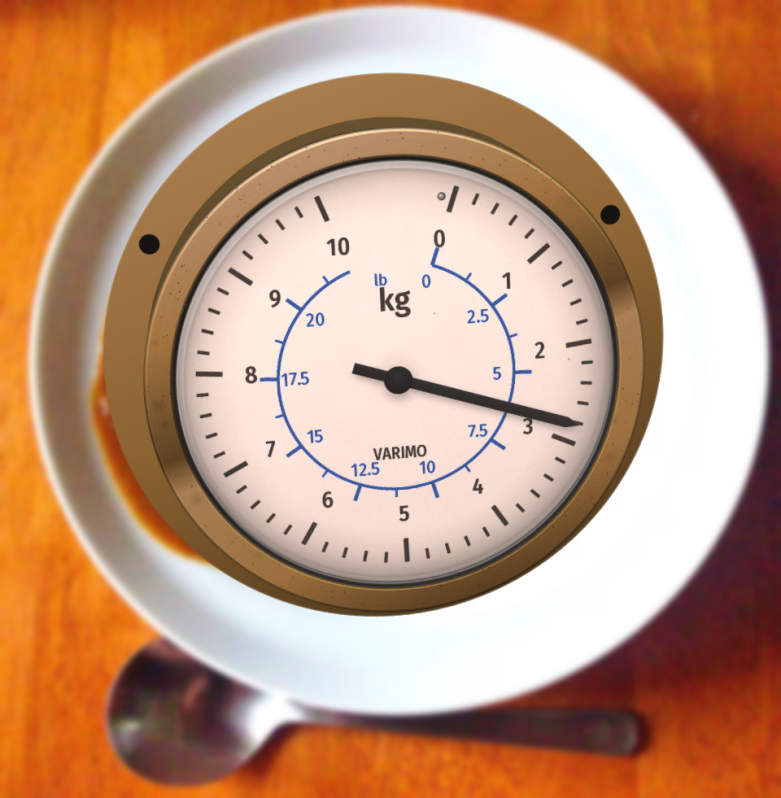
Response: 2.8 (kg)
